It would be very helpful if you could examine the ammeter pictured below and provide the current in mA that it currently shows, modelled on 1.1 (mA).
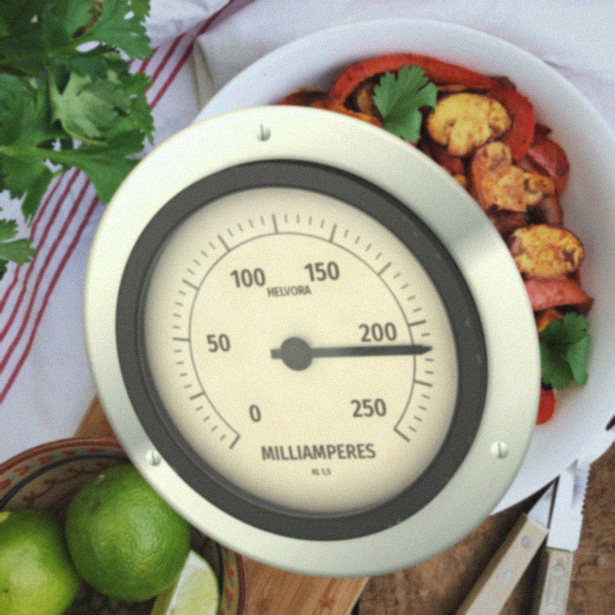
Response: 210 (mA)
